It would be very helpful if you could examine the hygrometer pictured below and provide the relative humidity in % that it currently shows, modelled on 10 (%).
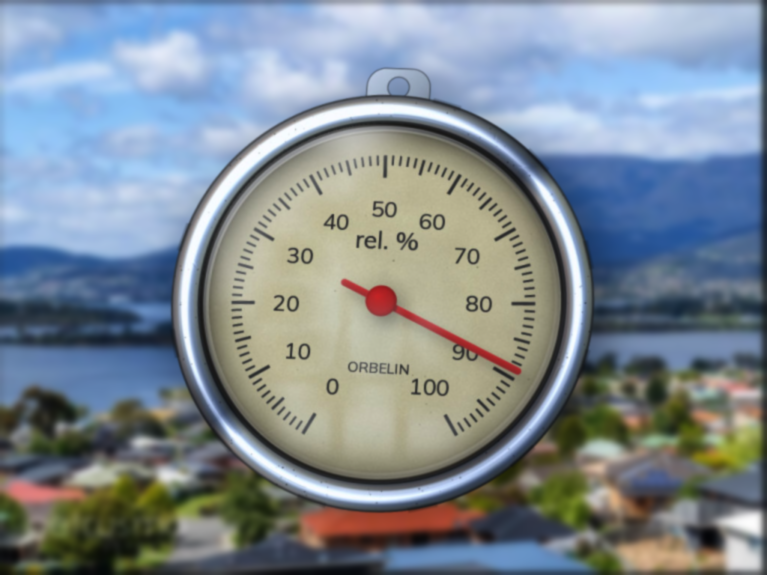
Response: 89 (%)
